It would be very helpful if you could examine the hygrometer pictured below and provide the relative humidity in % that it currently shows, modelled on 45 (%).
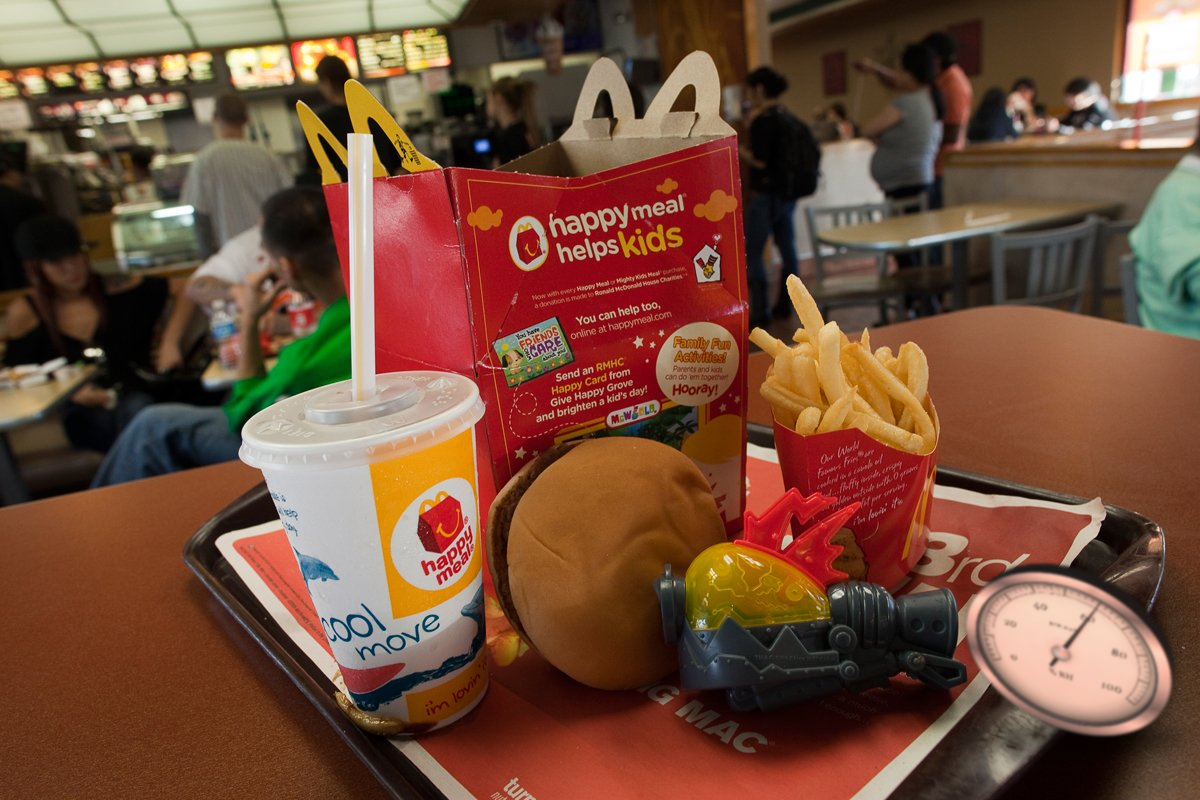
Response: 60 (%)
